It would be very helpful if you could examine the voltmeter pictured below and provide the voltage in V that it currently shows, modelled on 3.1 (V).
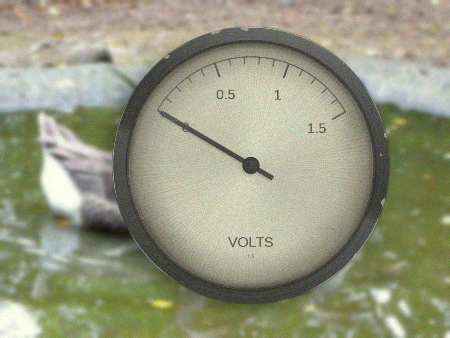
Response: 0 (V)
